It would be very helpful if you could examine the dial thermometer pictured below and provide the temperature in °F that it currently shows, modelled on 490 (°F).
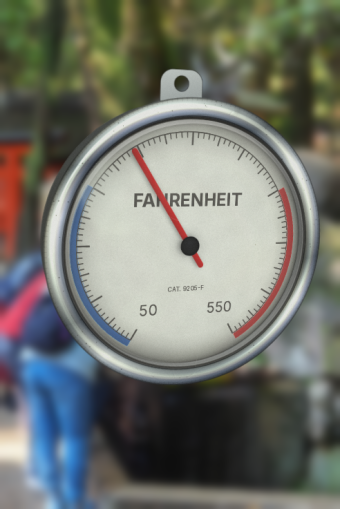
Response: 245 (°F)
